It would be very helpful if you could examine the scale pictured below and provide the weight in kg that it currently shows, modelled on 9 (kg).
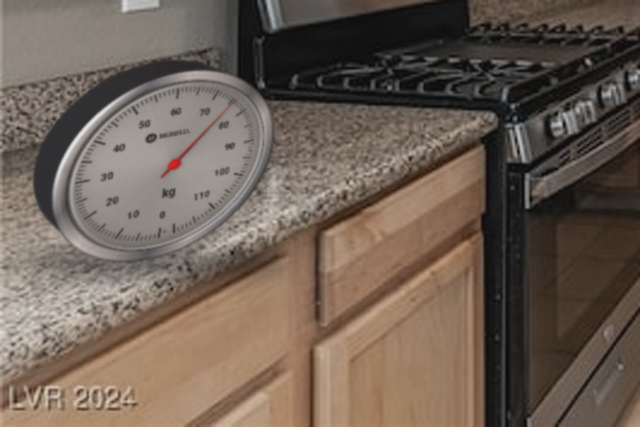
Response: 75 (kg)
